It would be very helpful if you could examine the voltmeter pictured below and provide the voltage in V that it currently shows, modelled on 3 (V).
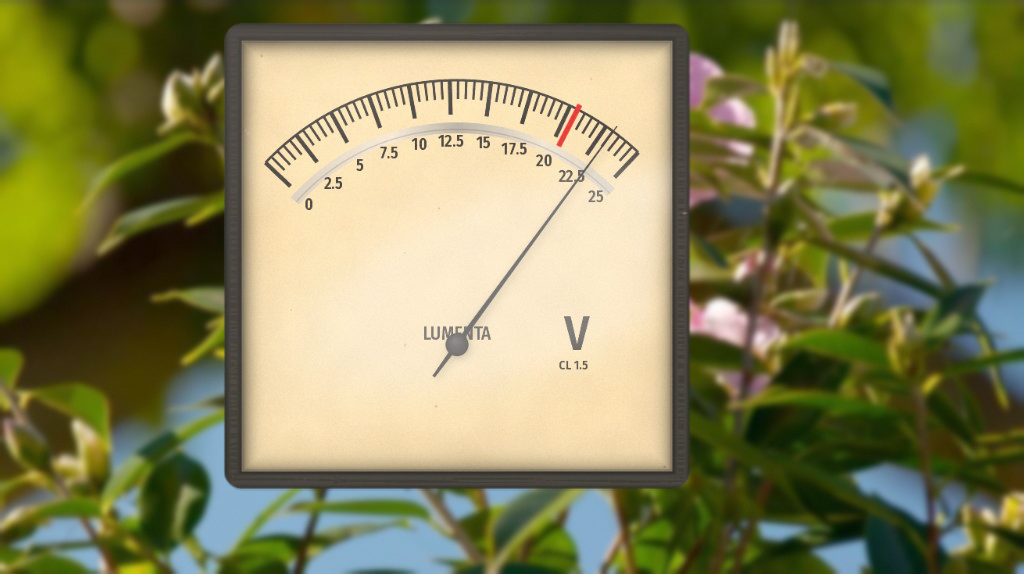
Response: 23 (V)
